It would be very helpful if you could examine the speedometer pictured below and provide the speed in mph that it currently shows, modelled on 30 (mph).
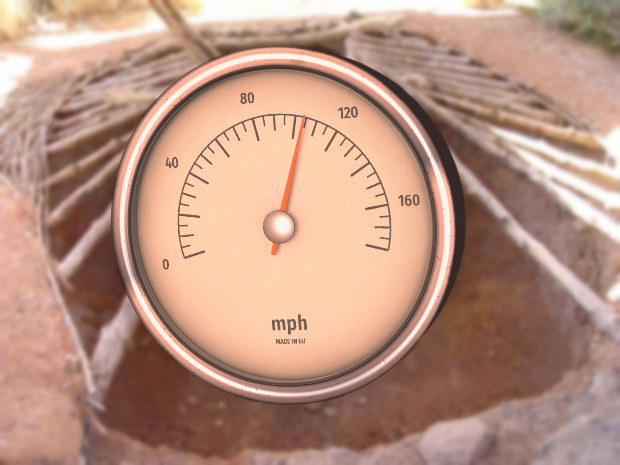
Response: 105 (mph)
